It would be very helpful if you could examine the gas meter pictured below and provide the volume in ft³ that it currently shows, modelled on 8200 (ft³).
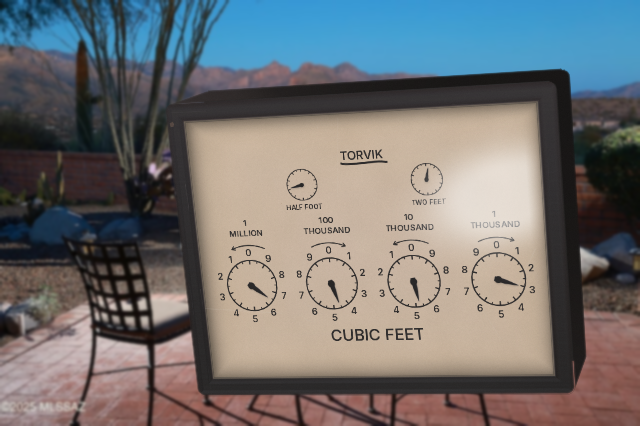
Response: 645300 (ft³)
